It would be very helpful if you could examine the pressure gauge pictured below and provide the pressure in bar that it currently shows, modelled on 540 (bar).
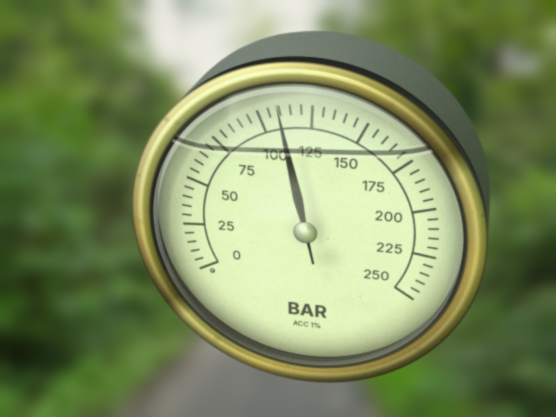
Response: 110 (bar)
